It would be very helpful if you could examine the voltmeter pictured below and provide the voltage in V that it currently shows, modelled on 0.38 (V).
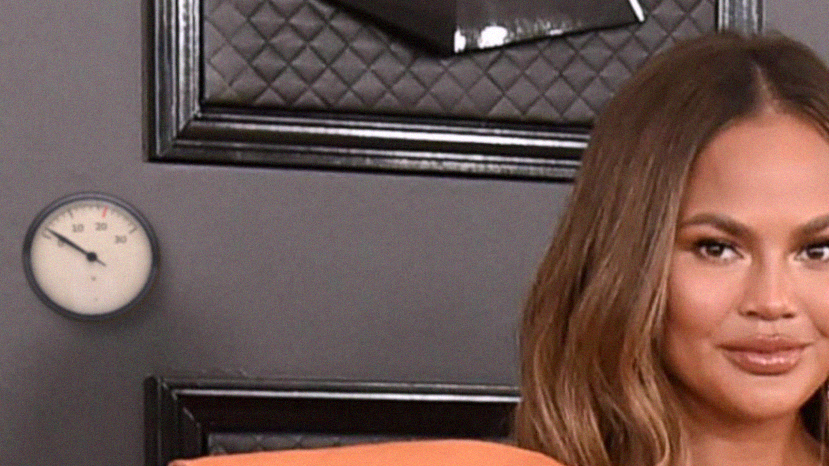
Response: 2 (V)
